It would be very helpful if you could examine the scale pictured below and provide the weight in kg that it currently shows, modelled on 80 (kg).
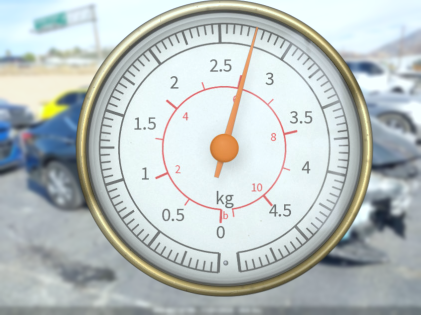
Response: 2.75 (kg)
